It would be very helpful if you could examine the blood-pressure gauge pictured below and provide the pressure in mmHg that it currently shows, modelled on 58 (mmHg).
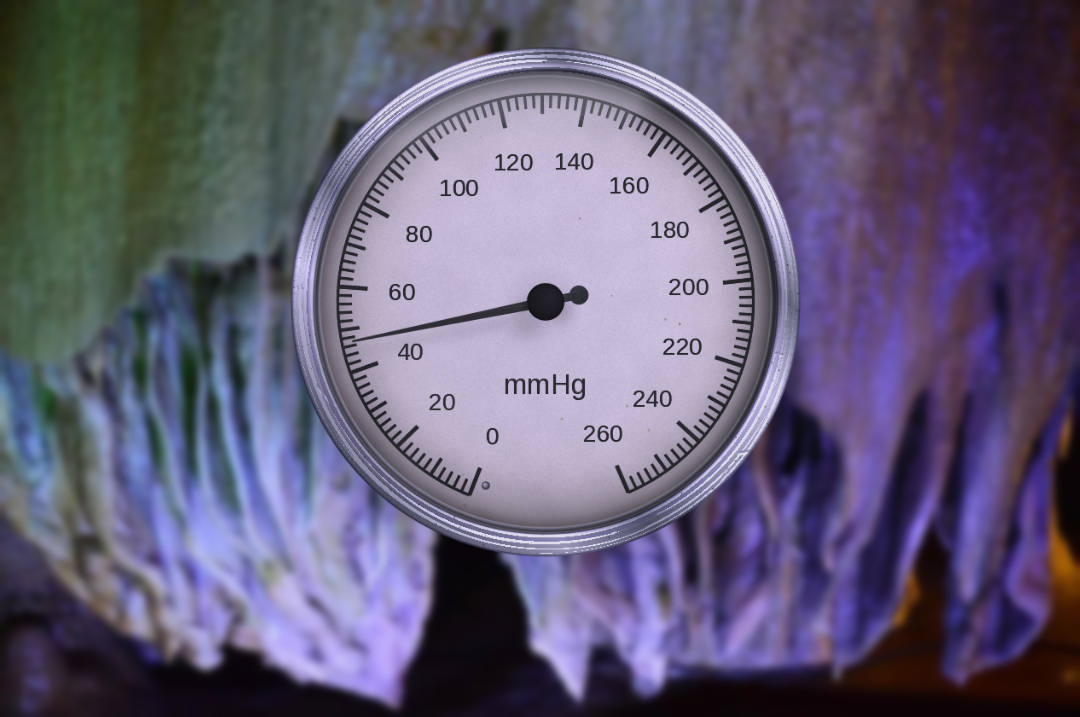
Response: 47 (mmHg)
